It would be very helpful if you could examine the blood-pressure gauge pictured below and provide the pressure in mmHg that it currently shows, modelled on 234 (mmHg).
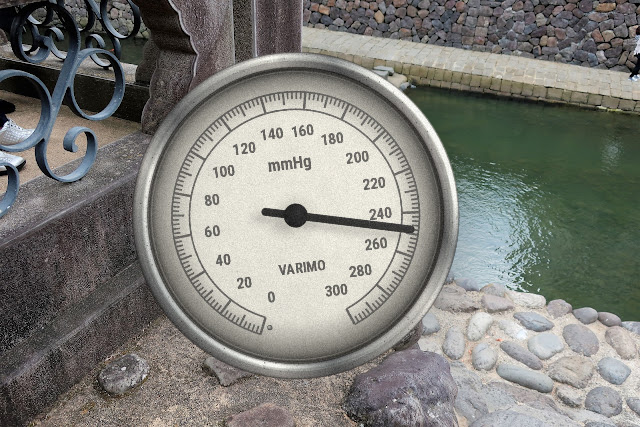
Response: 248 (mmHg)
